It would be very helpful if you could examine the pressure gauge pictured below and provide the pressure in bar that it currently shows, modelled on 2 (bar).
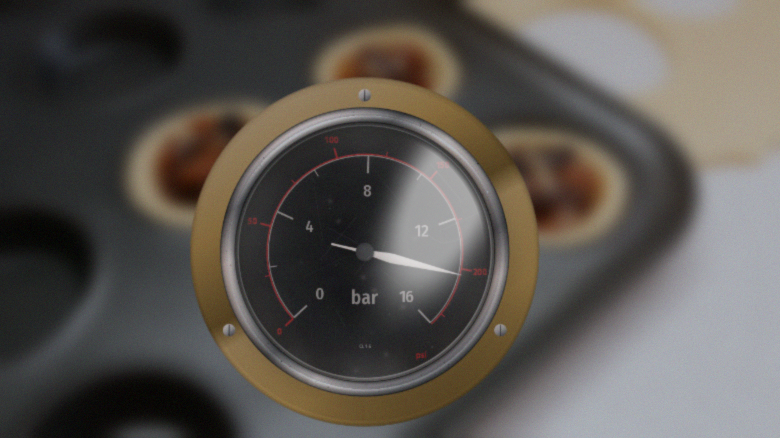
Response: 14 (bar)
